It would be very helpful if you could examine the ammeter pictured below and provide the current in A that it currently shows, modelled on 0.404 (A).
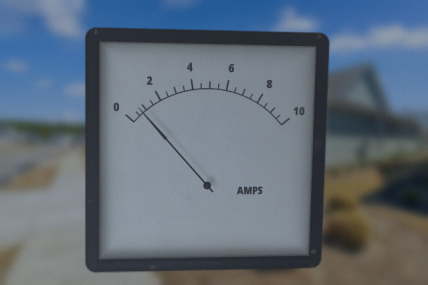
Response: 0.75 (A)
